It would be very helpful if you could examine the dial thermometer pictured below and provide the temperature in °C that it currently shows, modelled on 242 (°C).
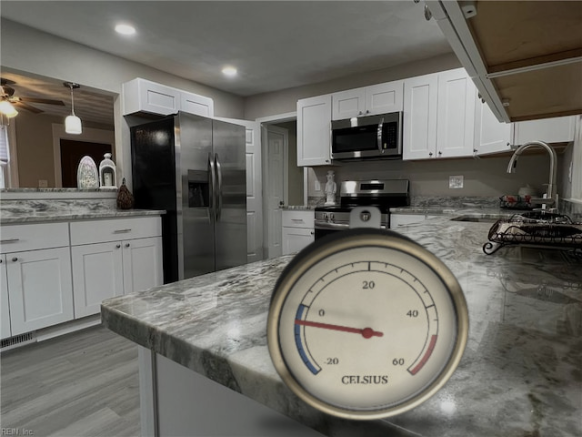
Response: -4 (°C)
